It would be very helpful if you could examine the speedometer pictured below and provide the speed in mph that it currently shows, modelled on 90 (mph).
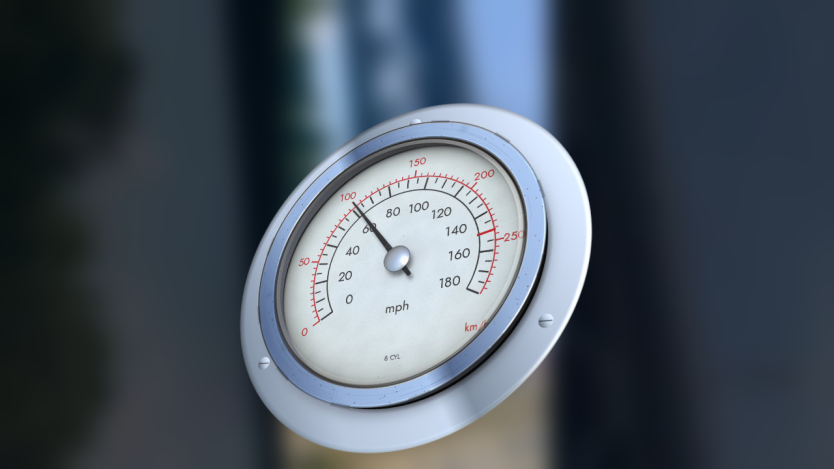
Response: 62.5 (mph)
